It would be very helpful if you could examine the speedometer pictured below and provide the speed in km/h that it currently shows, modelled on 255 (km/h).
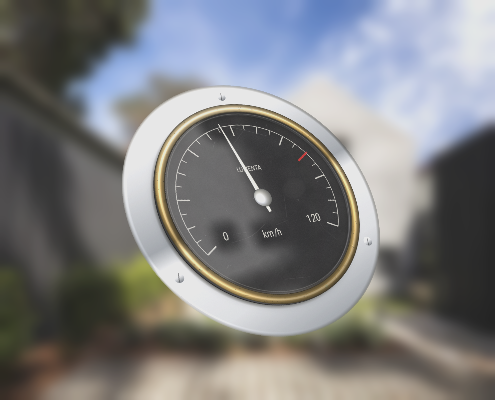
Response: 55 (km/h)
